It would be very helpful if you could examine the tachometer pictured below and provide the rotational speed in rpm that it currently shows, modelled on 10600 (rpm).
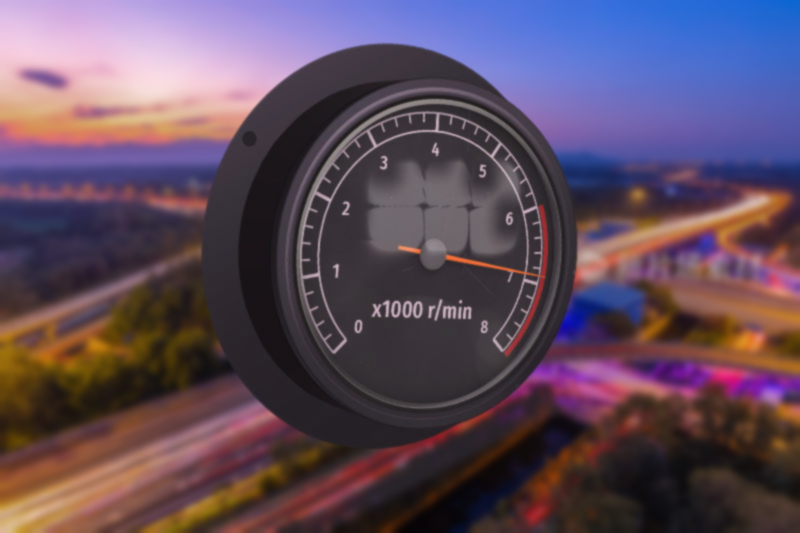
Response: 6900 (rpm)
